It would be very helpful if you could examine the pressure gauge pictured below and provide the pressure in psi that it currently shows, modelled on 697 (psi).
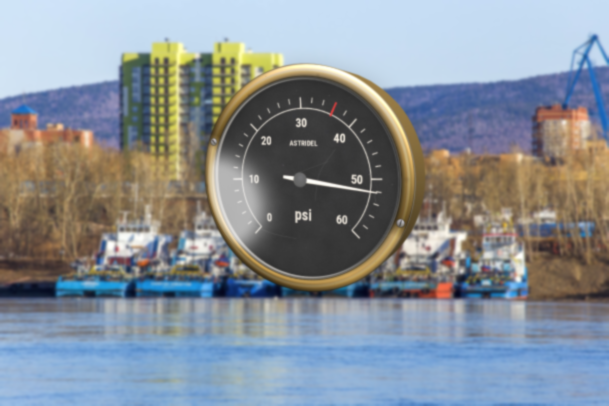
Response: 52 (psi)
